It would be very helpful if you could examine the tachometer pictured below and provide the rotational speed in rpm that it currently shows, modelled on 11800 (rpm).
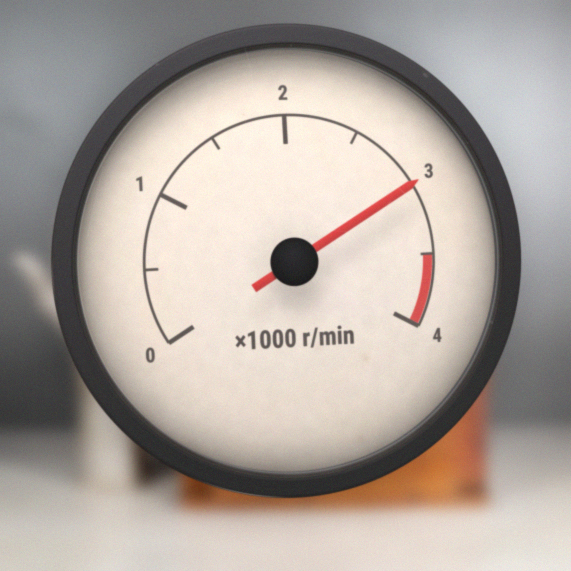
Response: 3000 (rpm)
